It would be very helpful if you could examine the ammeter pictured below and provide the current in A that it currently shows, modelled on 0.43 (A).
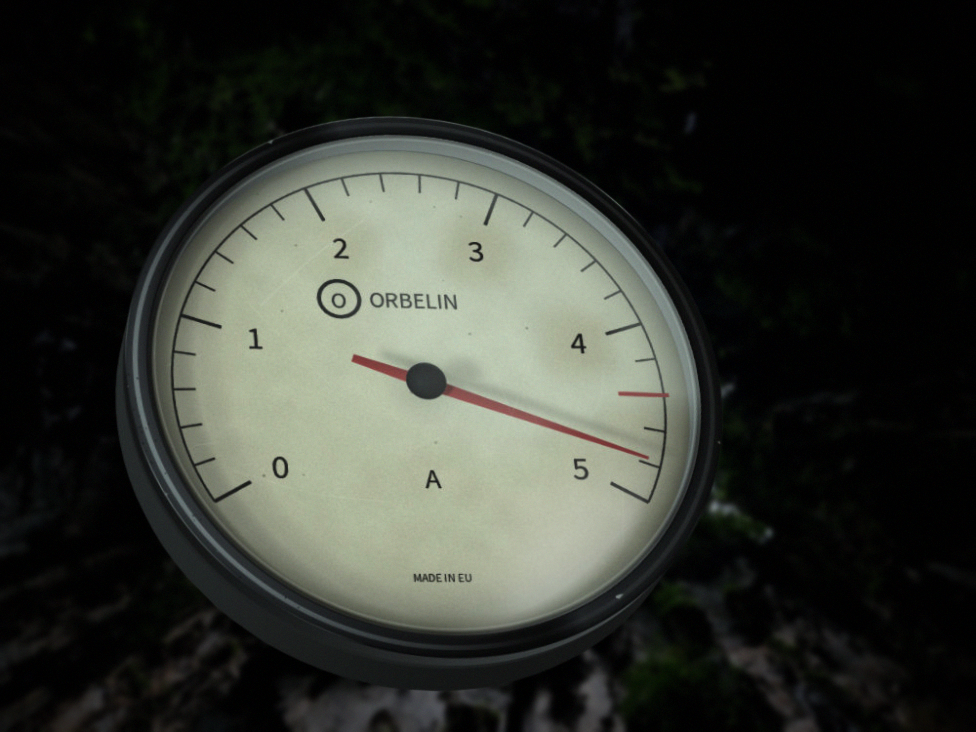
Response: 4.8 (A)
